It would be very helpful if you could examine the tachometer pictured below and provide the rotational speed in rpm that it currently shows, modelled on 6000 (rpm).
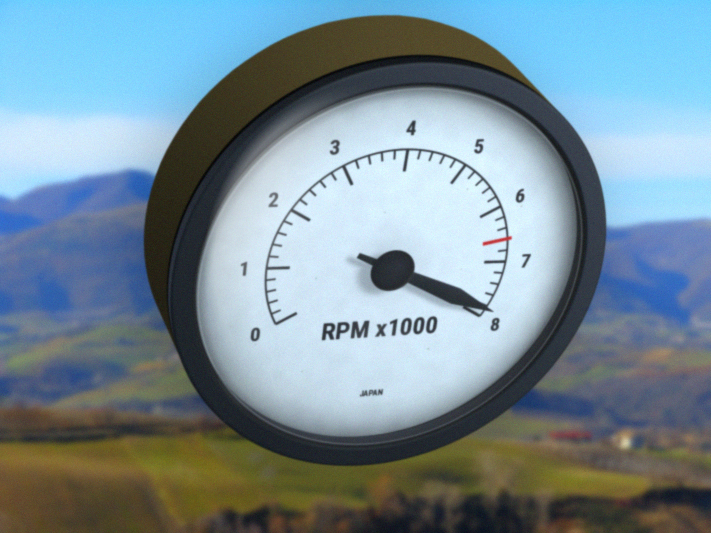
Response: 7800 (rpm)
